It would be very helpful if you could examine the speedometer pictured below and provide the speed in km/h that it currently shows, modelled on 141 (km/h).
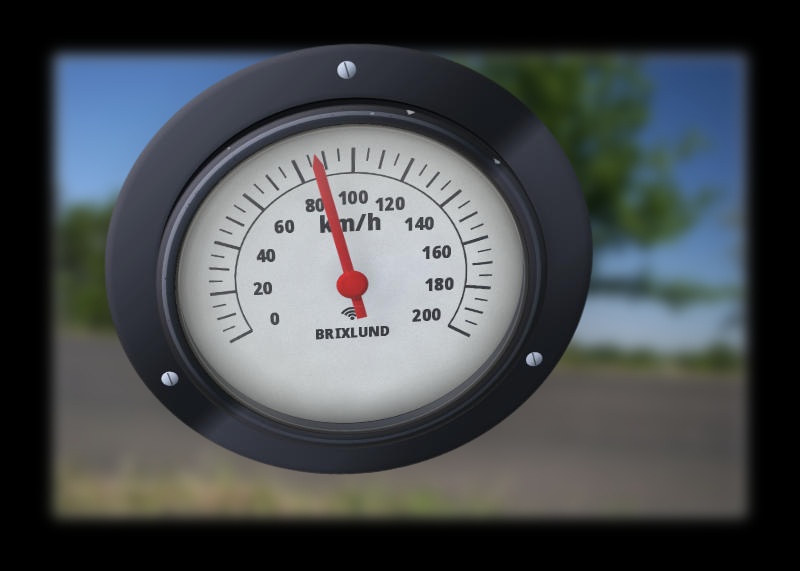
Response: 87.5 (km/h)
